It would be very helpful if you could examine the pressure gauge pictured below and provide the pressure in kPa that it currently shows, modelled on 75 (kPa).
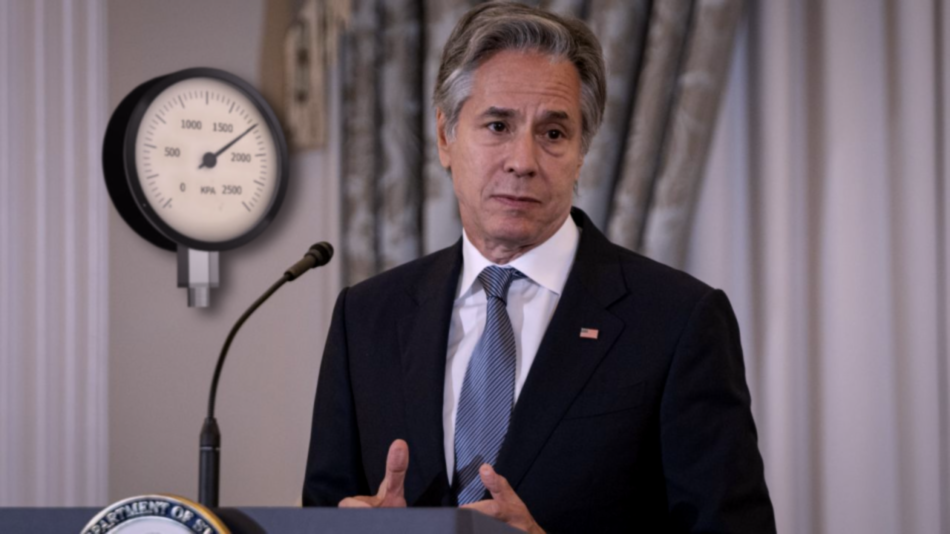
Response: 1750 (kPa)
